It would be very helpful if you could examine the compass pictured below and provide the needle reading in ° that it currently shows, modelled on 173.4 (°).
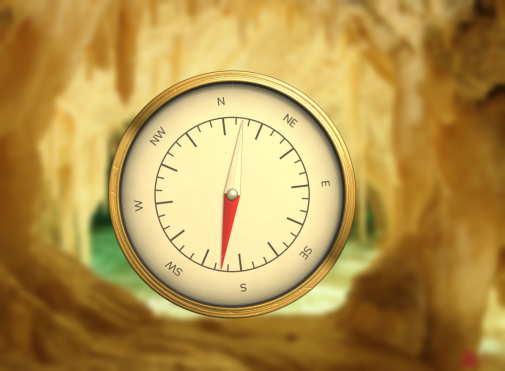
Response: 195 (°)
